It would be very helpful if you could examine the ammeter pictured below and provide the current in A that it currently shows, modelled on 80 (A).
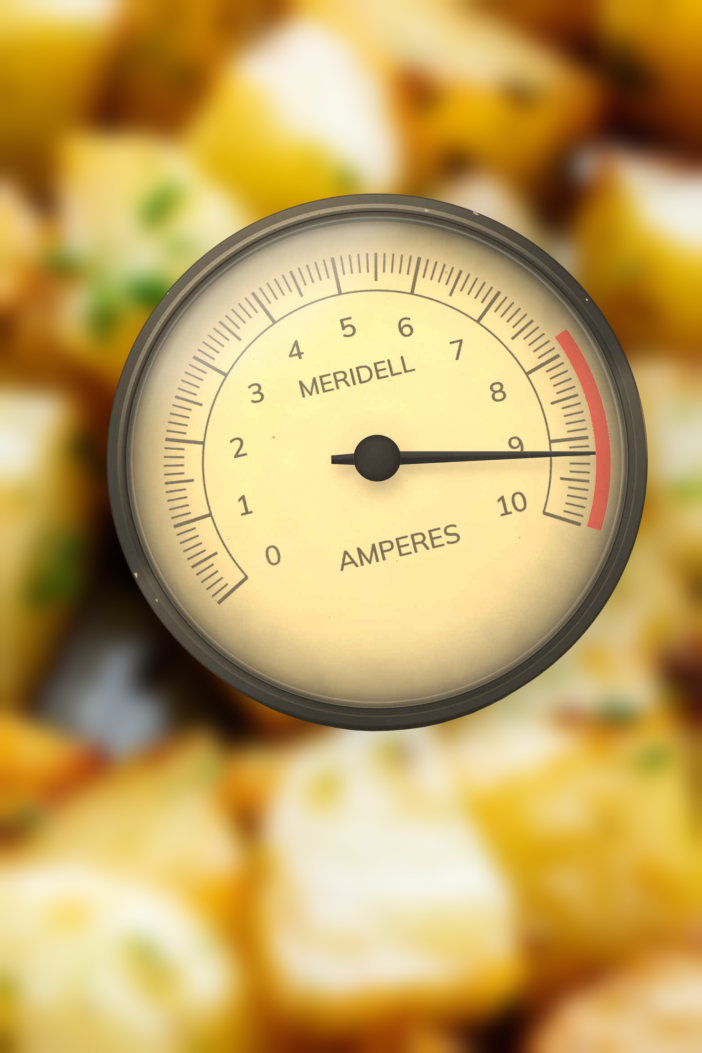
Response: 9.2 (A)
